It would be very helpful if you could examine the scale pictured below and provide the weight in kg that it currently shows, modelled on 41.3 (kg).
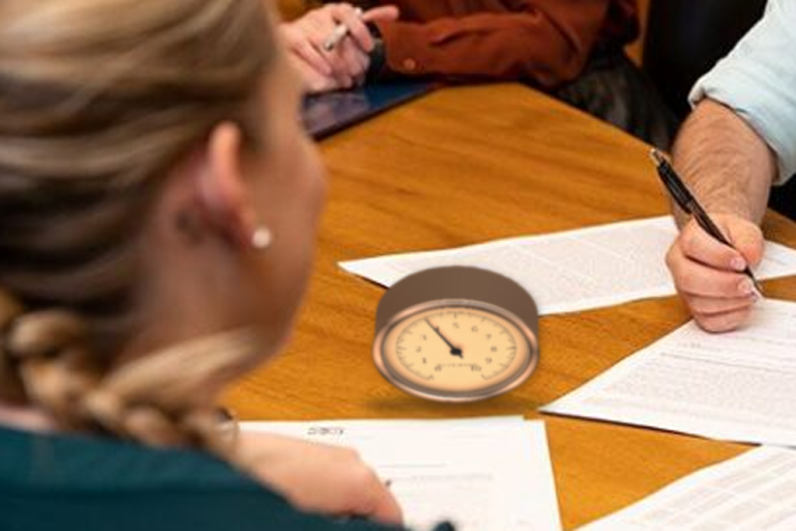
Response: 4 (kg)
